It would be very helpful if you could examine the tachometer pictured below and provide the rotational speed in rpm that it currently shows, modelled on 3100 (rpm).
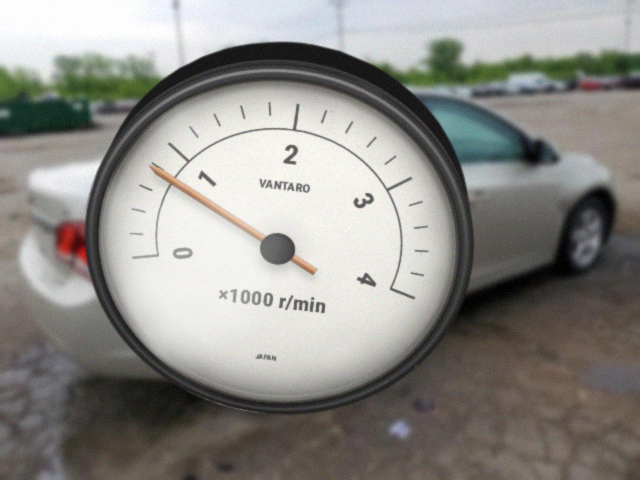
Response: 800 (rpm)
